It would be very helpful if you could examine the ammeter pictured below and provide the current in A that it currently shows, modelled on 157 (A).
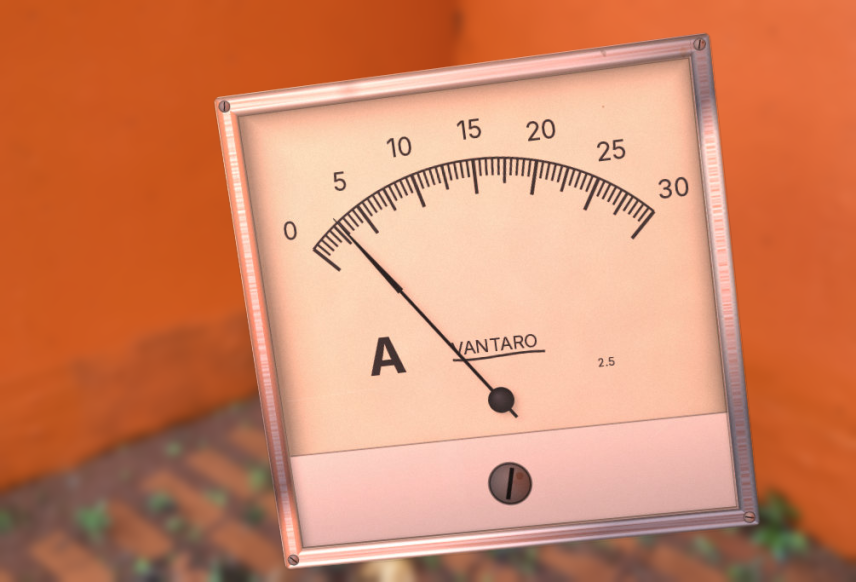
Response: 3 (A)
